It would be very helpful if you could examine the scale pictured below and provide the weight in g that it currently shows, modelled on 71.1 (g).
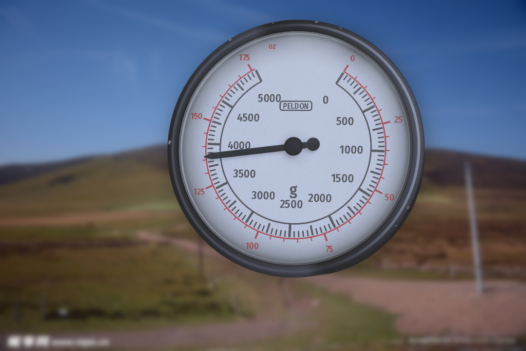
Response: 3850 (g)
